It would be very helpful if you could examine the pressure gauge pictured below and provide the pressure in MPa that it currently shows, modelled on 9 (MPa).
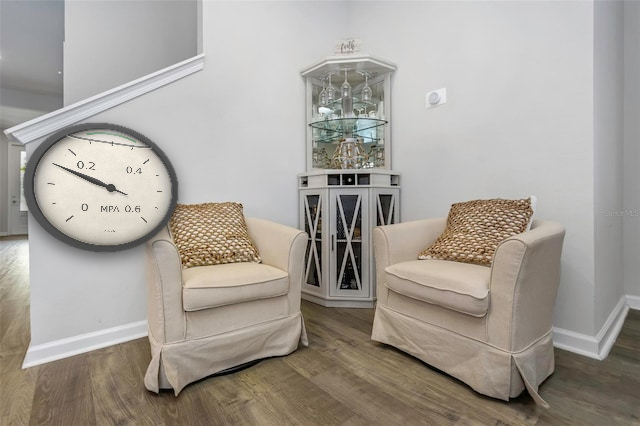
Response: 0.15 (MPa)
